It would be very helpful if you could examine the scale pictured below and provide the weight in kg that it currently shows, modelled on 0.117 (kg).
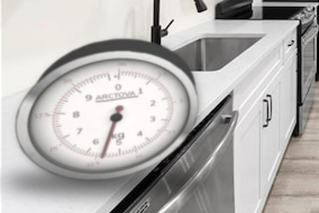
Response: 5.5 (kg)
